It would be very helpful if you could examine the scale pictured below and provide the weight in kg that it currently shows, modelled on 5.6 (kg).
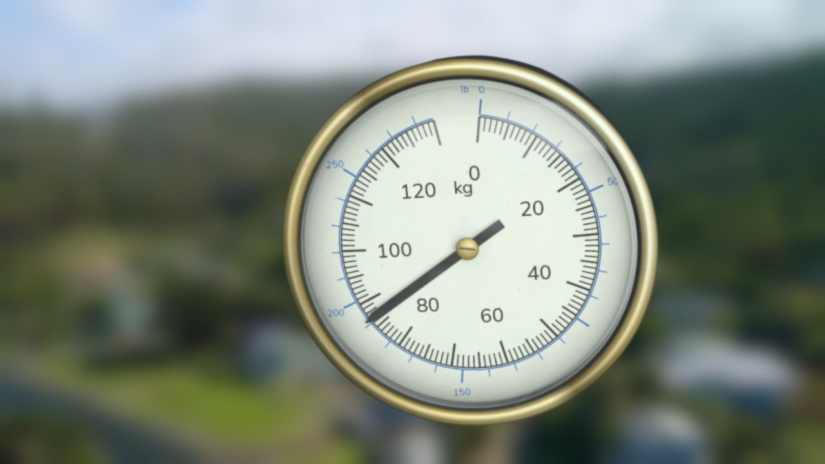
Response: 87 (kg)
